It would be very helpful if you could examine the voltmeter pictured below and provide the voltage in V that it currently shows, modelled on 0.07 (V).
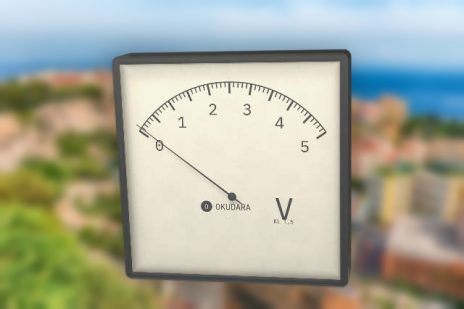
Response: 0.1 (V)
